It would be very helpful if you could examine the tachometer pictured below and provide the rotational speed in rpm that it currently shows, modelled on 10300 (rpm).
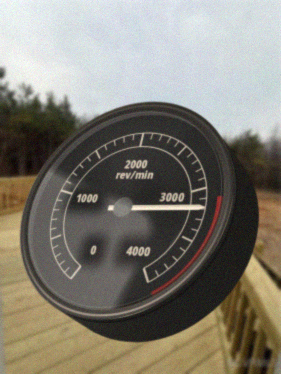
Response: 3200 (rpm)
